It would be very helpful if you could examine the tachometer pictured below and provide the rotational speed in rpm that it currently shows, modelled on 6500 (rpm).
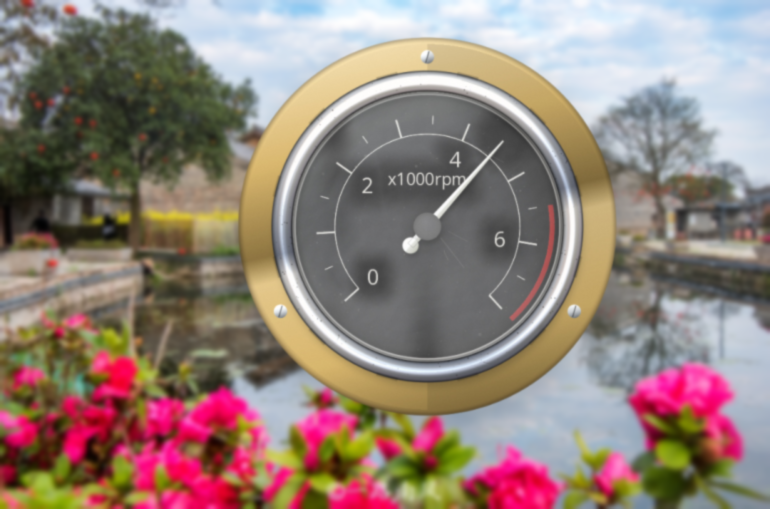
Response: 4500 (rpm)
